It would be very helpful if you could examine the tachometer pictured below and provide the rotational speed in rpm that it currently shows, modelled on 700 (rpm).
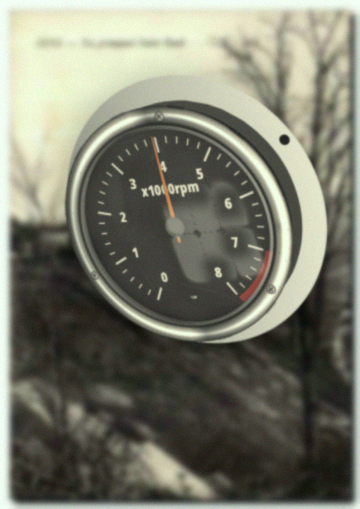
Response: 4000 (rpm)
